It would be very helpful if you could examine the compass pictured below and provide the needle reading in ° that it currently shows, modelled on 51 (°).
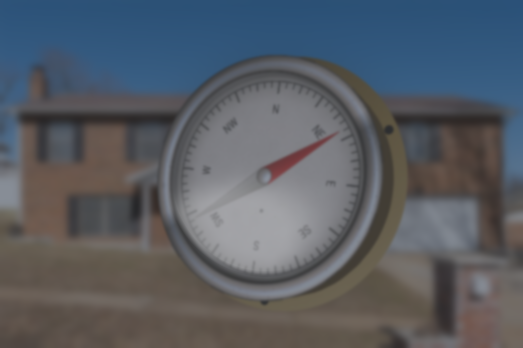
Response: 55 (°)
